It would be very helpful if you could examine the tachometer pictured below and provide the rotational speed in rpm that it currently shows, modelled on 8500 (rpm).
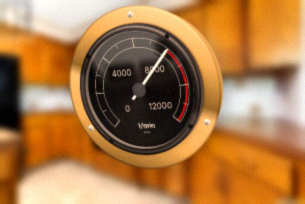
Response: 8000 (rpm)
